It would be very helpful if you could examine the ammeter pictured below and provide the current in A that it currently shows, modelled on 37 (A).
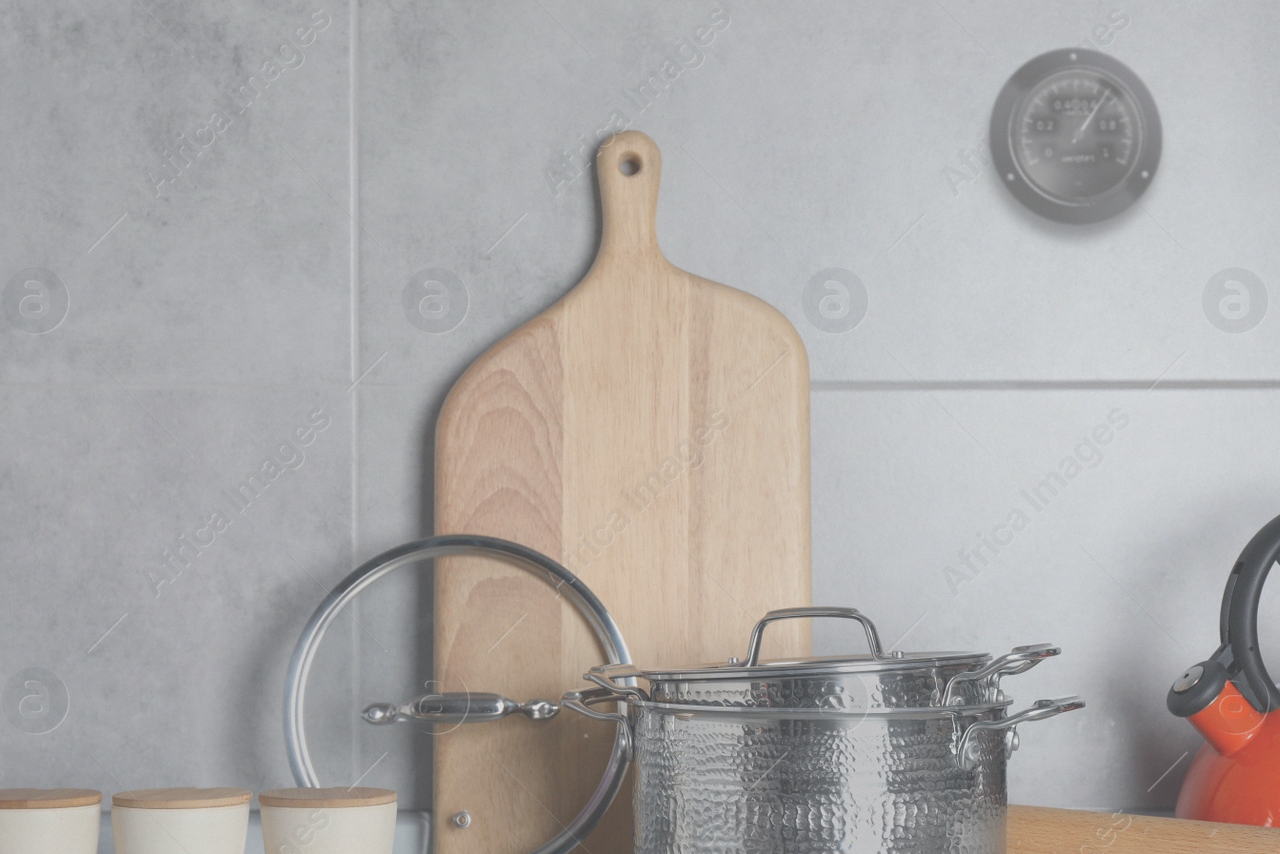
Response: 0.65 (A)
